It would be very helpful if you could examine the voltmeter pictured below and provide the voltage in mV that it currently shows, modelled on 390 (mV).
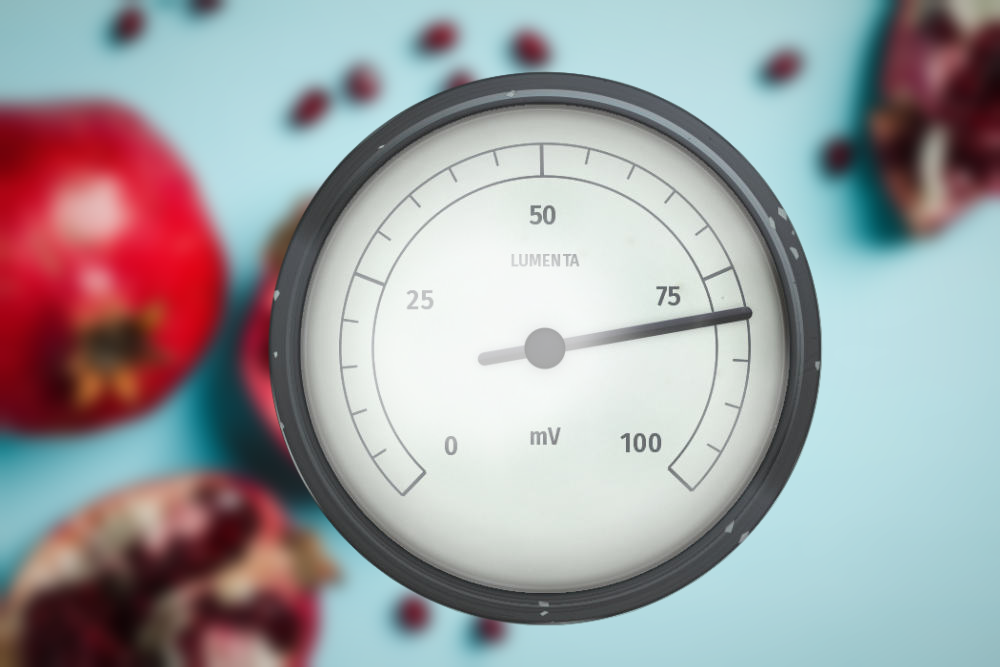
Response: 80 (mV)
